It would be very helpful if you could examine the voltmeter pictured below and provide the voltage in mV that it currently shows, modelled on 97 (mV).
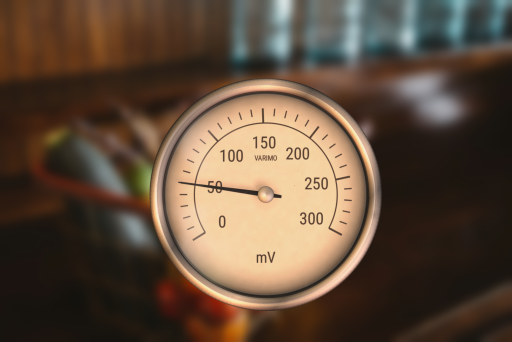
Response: 50 (mV)
